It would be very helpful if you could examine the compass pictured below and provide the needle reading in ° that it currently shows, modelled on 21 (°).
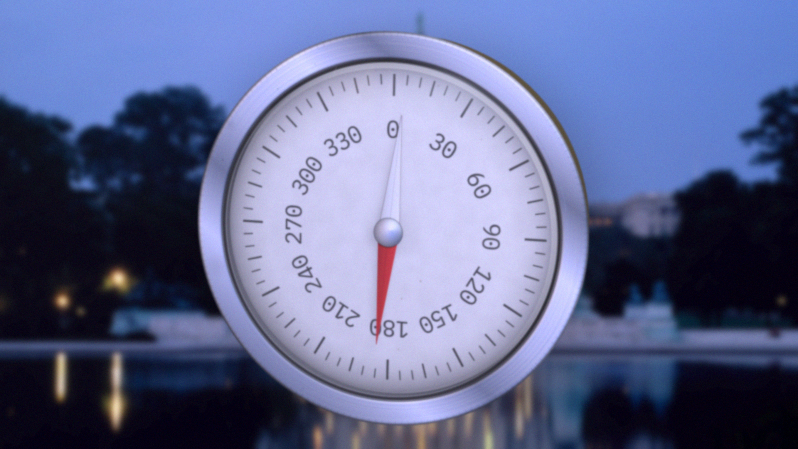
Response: 185 (°)
